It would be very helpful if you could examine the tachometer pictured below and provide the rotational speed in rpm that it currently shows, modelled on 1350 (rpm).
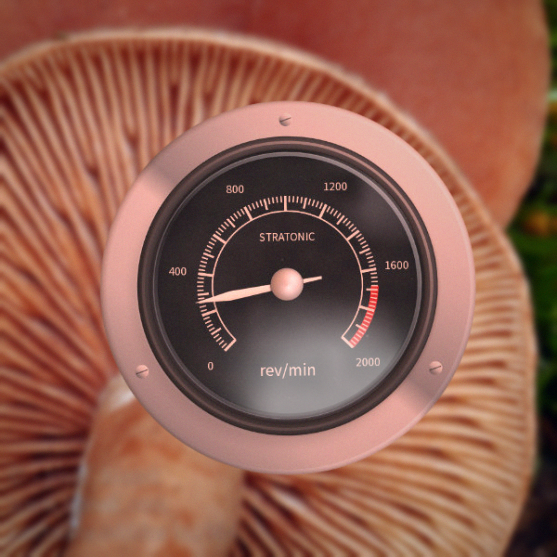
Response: 260 (rpm)
